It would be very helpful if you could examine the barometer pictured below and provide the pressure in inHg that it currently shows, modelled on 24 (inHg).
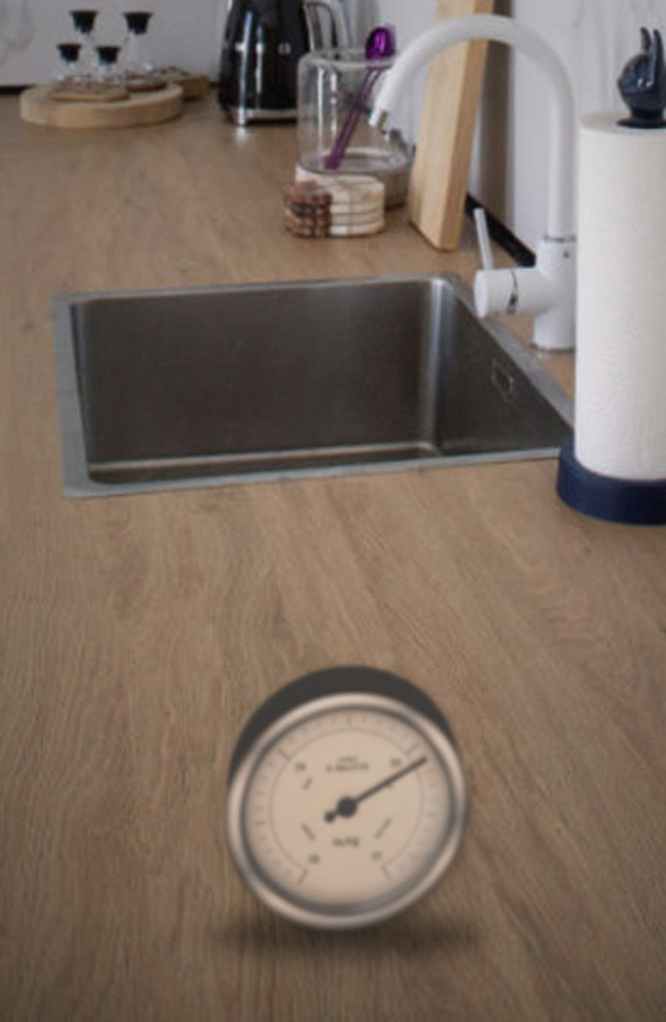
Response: 30.1 (inHg)
